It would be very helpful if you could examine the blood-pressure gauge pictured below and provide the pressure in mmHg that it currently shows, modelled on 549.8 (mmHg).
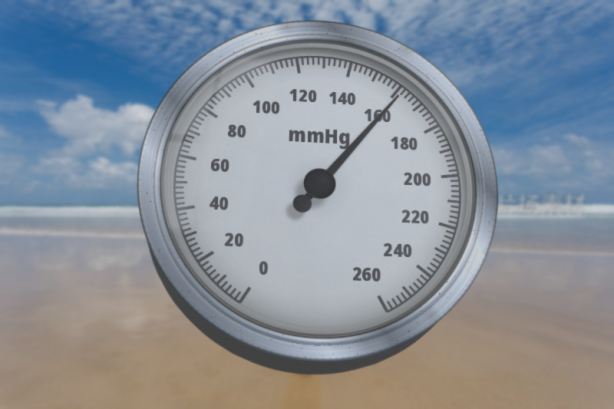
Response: 162 (mmHg)
